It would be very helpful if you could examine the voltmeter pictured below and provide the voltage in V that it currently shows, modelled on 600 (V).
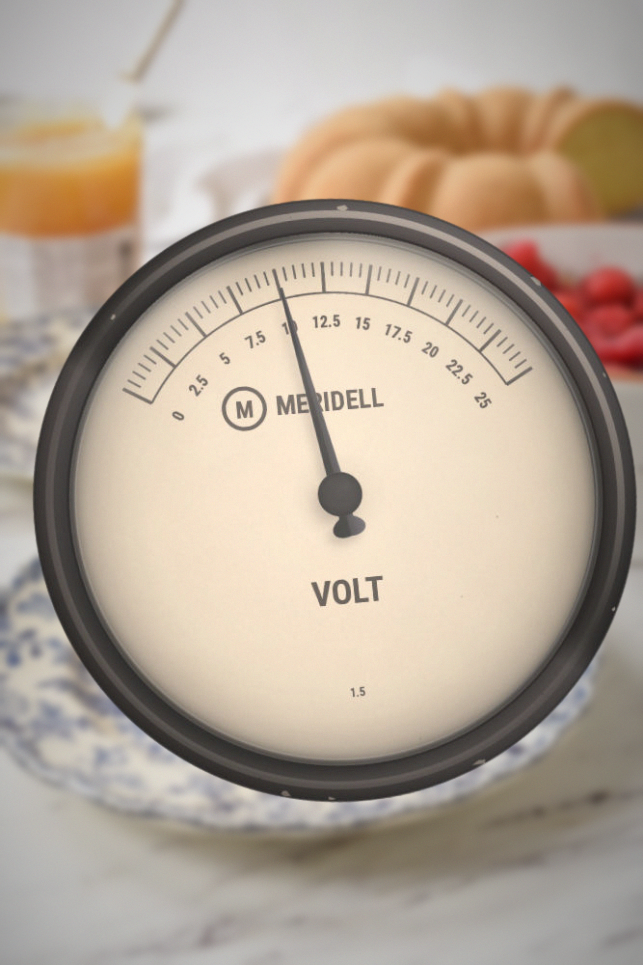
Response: 10 (V)
